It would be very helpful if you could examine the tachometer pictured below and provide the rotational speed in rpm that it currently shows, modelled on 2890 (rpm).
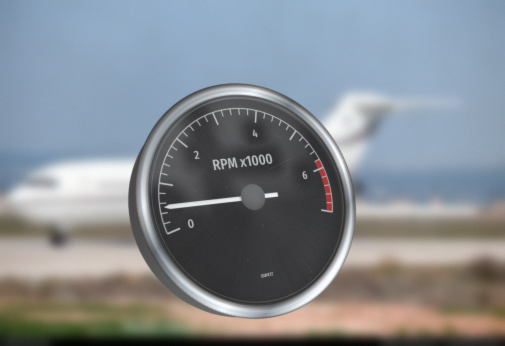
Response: 500 (rpm)
